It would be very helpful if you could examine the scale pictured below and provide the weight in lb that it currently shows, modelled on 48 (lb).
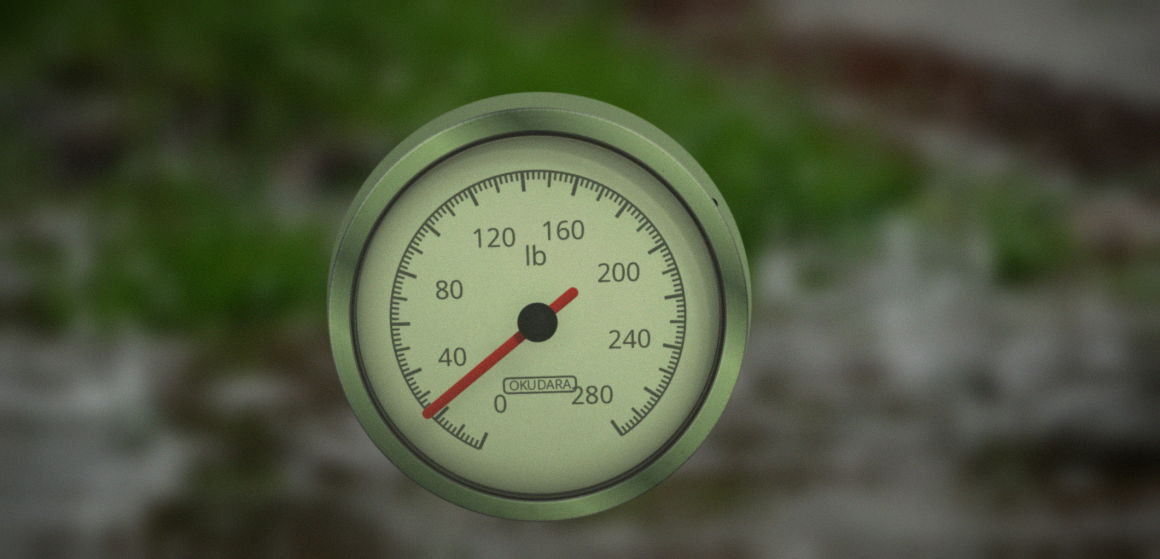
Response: 24 (lb)
